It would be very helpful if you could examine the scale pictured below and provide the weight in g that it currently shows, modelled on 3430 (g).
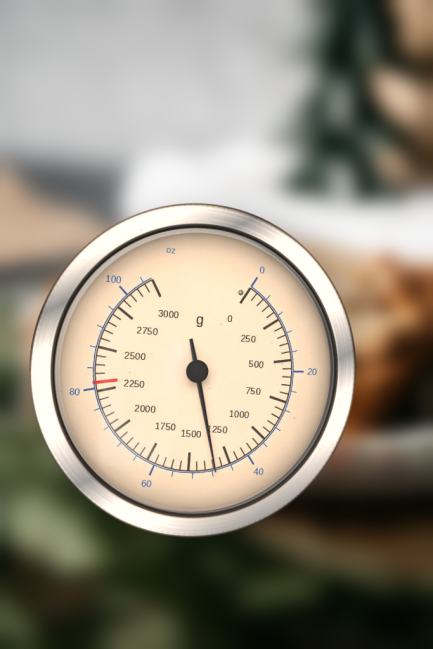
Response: 1350 (g)
